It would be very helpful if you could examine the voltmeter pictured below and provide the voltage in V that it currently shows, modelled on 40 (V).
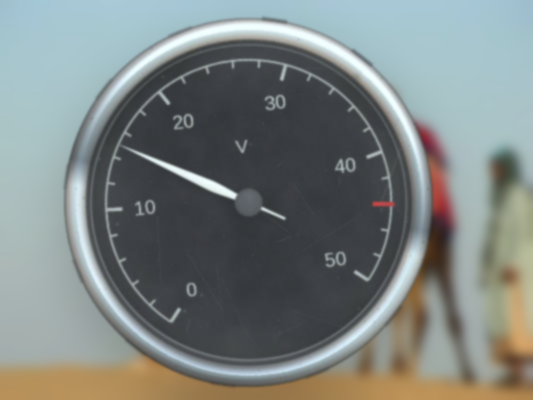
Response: 15 (V)
